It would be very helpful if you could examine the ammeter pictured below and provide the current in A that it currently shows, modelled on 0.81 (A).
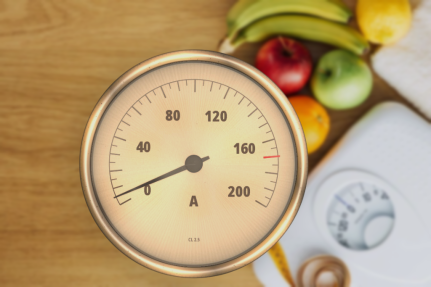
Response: 5 (A)
